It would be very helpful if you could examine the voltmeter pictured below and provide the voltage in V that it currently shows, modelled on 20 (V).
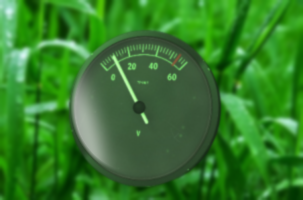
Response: 10 (V)
